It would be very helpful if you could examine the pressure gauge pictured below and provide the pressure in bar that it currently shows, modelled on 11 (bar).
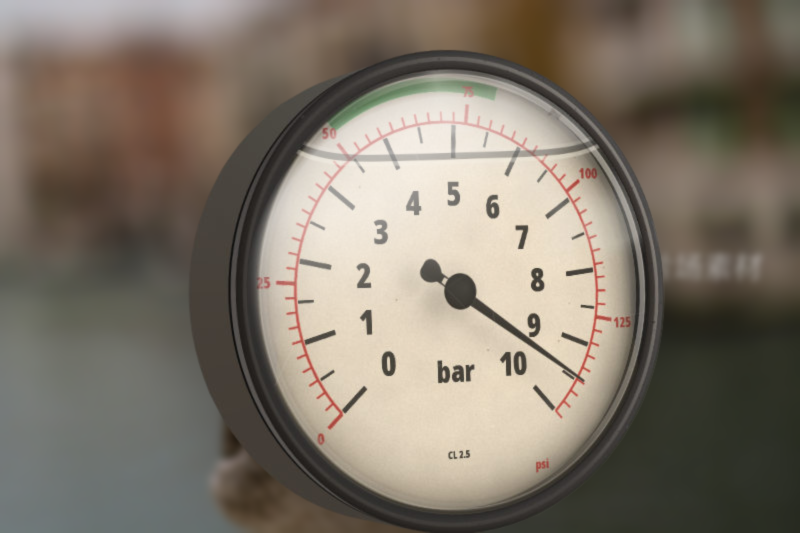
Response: 9.5 (bar)
